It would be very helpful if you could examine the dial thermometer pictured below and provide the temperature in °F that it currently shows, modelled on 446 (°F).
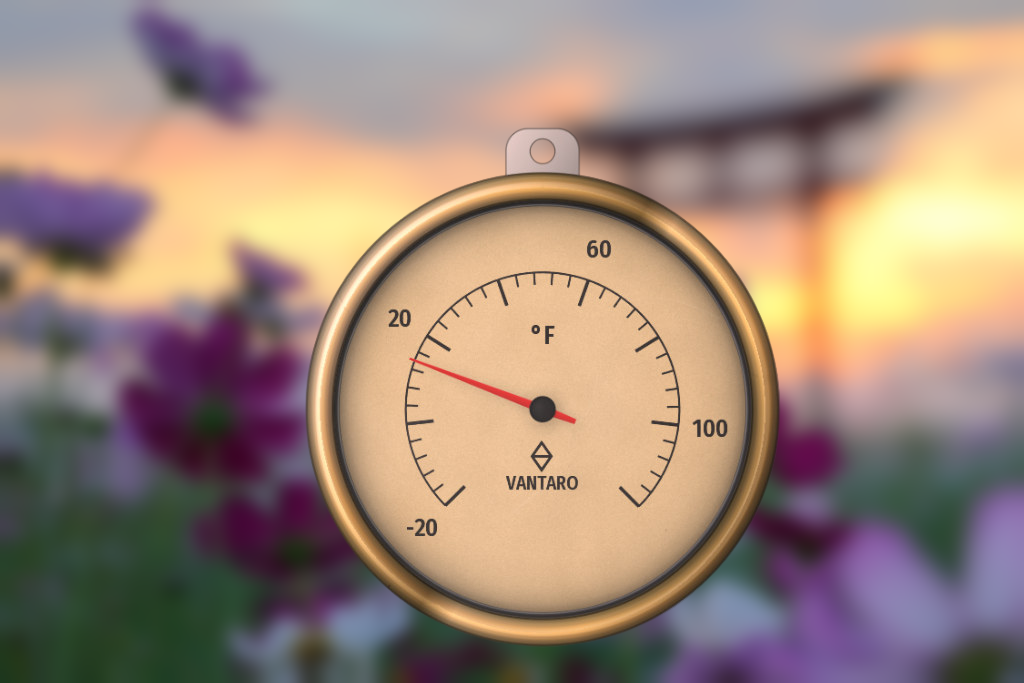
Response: 14 (°F)
